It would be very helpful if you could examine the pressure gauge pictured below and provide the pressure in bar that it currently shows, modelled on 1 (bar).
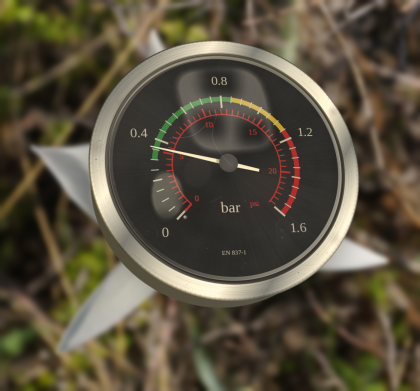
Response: 0.35 (bar)
